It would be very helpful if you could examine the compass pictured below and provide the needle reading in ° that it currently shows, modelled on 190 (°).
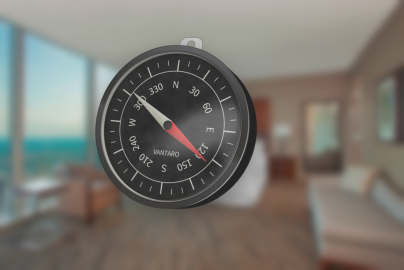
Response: 125 (°)
